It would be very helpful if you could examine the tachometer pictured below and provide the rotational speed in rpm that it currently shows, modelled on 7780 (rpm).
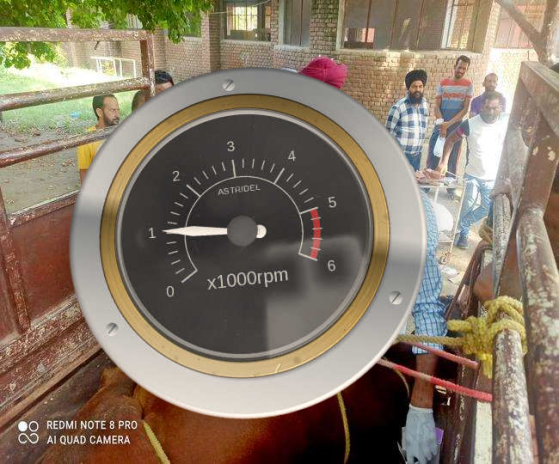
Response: 1000 (rpm)
